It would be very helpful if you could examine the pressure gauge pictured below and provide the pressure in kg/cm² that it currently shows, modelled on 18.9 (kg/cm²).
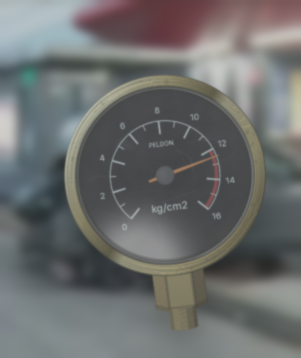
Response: 12.5 (kg/cm²)
